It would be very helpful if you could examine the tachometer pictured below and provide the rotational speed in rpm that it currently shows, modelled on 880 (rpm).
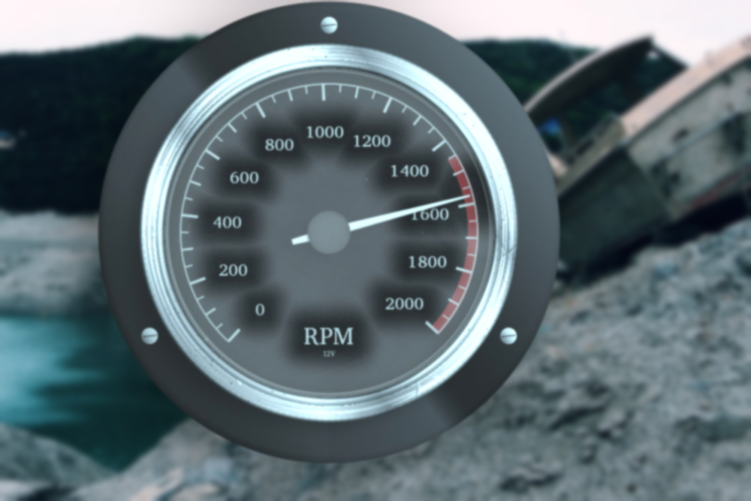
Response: 1575 (rpm)
